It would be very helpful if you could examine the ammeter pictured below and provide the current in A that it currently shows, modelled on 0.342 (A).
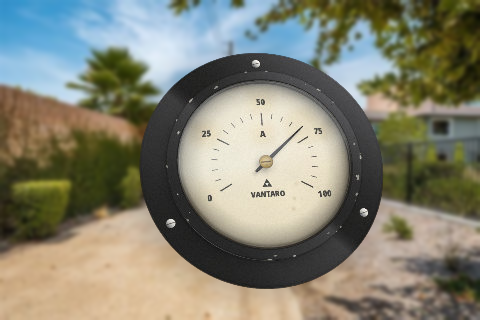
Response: 70 (A)
